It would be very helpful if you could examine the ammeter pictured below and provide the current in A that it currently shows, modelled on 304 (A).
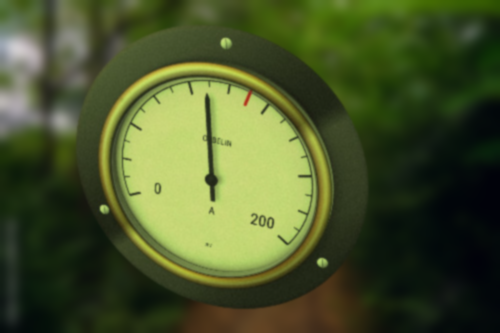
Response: 90 (A)
